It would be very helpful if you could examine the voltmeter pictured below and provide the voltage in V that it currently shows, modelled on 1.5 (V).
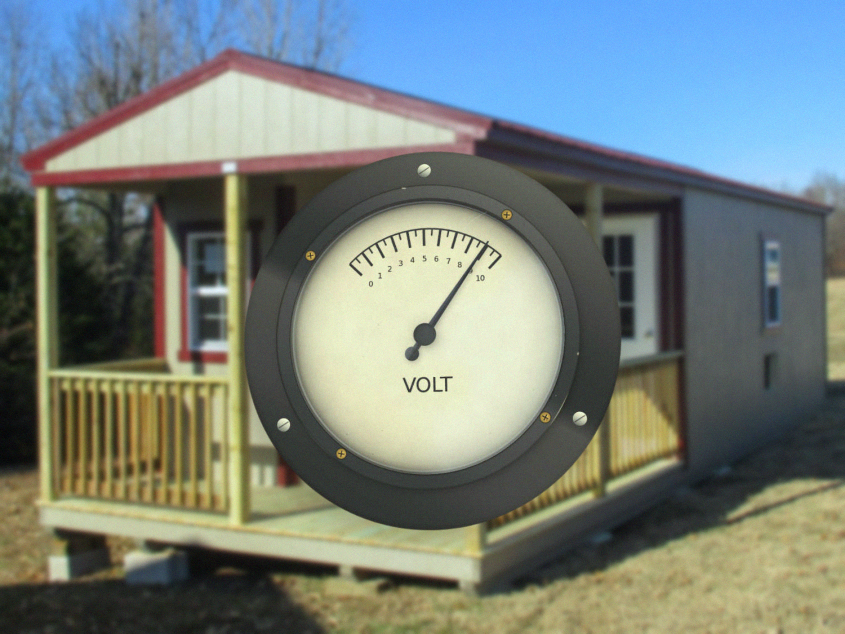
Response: 9 (V)
